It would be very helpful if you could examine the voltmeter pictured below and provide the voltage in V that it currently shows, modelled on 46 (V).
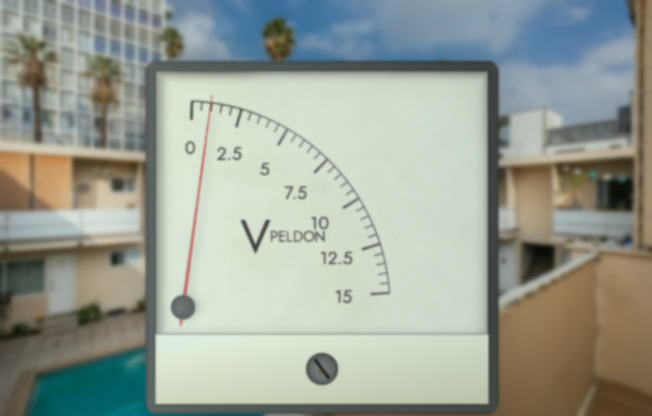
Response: 1 (V)
